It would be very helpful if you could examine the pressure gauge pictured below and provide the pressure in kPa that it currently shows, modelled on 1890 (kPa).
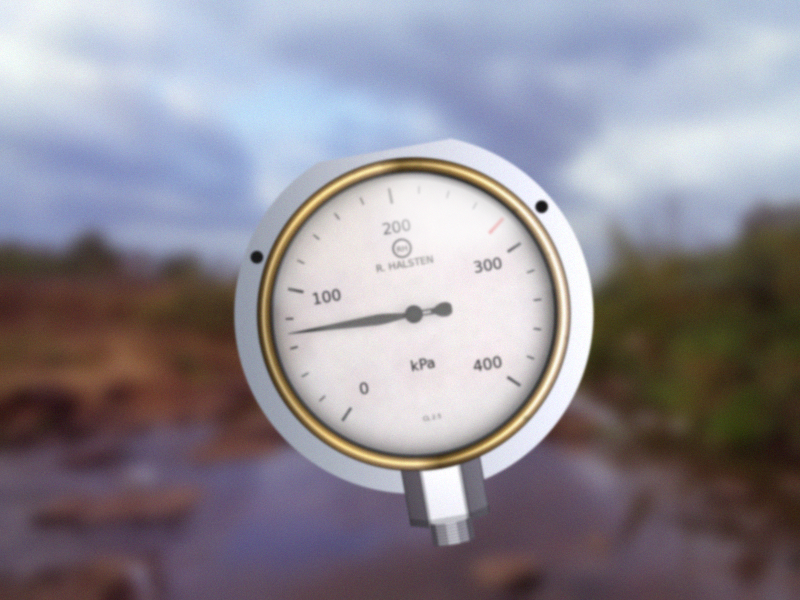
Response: 70 (kPa)
